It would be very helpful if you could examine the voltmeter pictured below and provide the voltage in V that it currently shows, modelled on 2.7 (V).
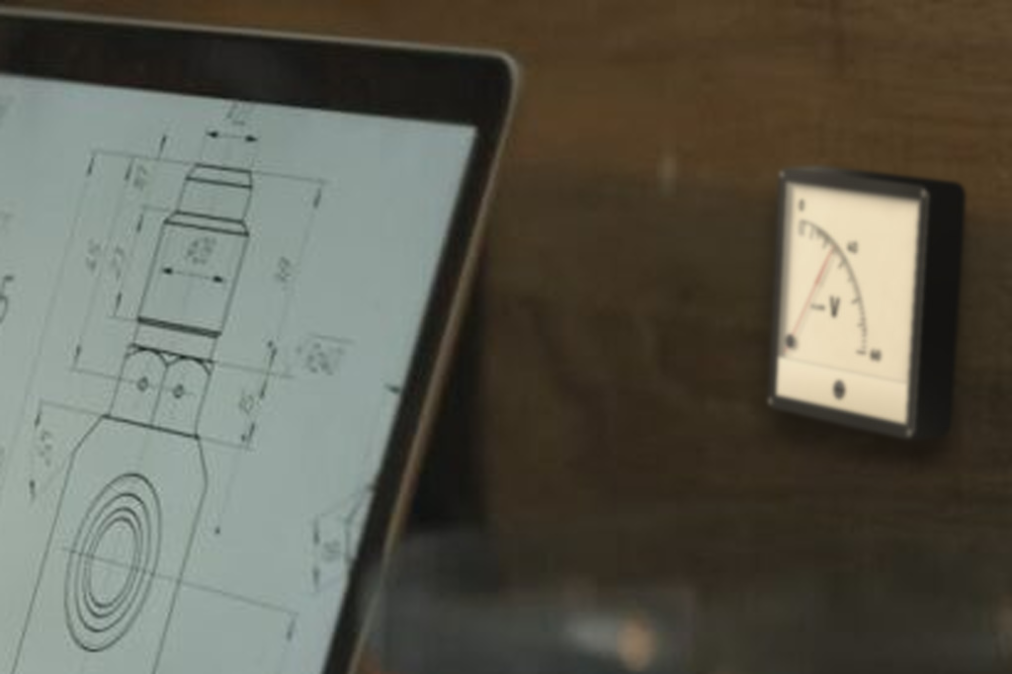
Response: 35 (V)
